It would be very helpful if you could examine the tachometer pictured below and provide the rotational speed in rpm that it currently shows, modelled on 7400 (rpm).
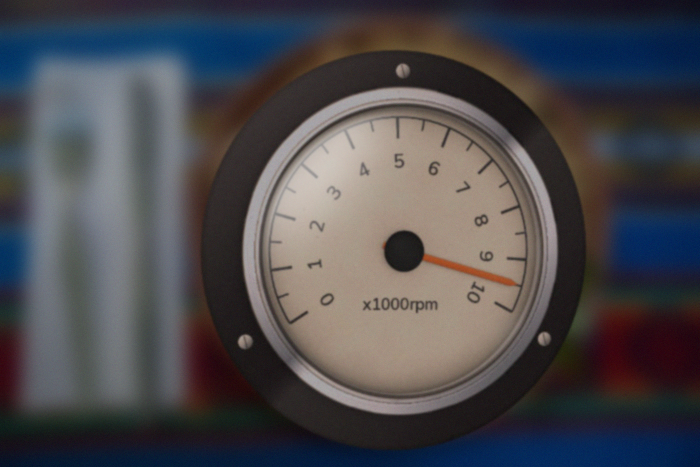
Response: 9500 (rpm)
